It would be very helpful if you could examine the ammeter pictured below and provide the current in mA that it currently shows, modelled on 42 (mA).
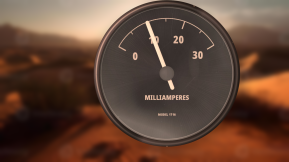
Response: 10 (mA)
